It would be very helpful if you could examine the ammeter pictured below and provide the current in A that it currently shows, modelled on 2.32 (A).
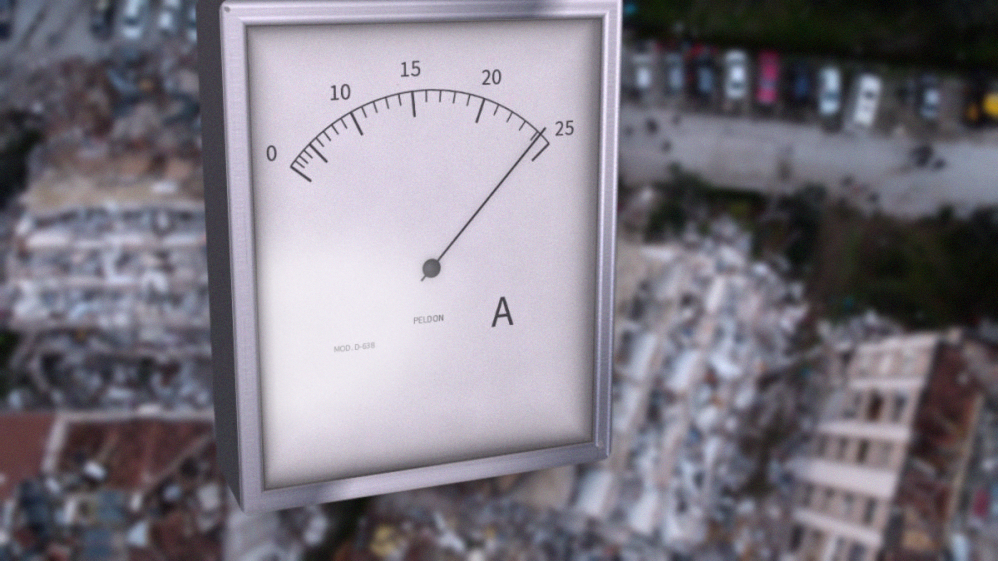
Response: 24 (A)
